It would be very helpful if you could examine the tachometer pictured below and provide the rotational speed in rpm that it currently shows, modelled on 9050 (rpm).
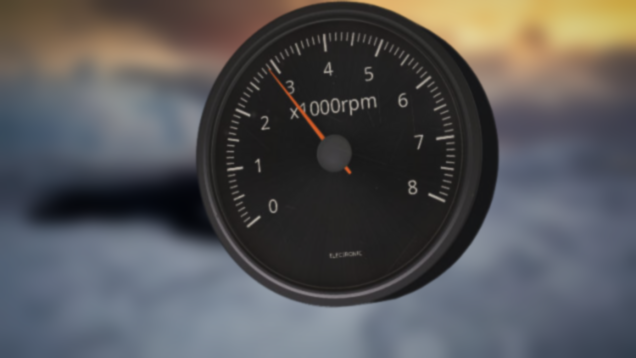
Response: 2900 (rpm)
